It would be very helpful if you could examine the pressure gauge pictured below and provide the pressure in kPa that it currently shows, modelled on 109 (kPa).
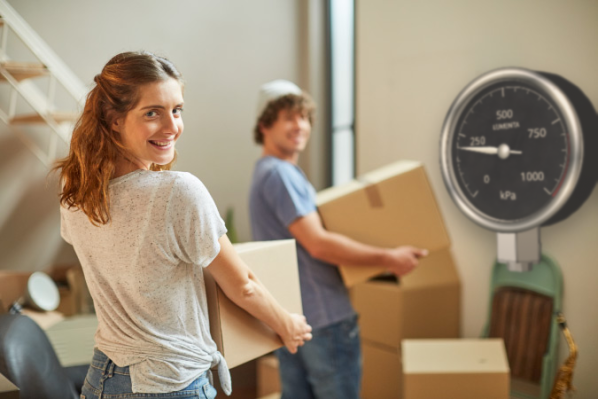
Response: 200 (kPa)
